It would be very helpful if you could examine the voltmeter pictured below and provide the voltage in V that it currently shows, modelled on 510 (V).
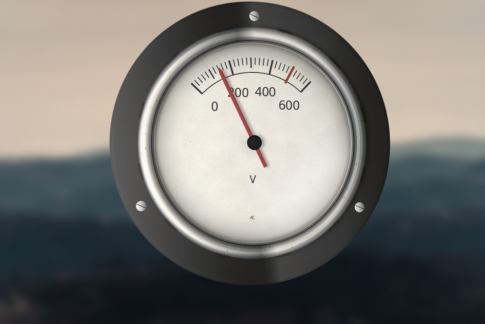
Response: 140 (V)
